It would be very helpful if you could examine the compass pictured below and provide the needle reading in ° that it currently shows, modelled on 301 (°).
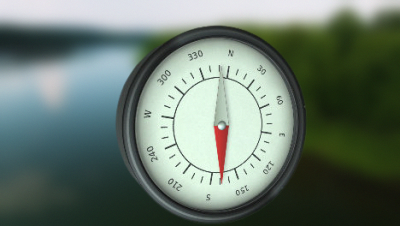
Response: 170 (°)
